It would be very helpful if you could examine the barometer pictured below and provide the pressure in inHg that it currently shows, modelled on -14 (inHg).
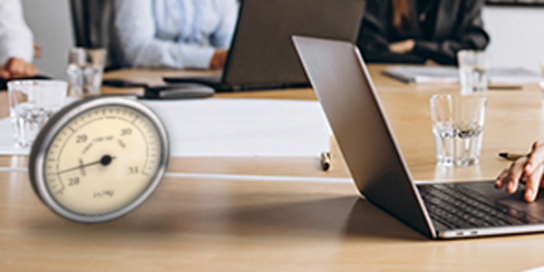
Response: 28.3 (inHg)
